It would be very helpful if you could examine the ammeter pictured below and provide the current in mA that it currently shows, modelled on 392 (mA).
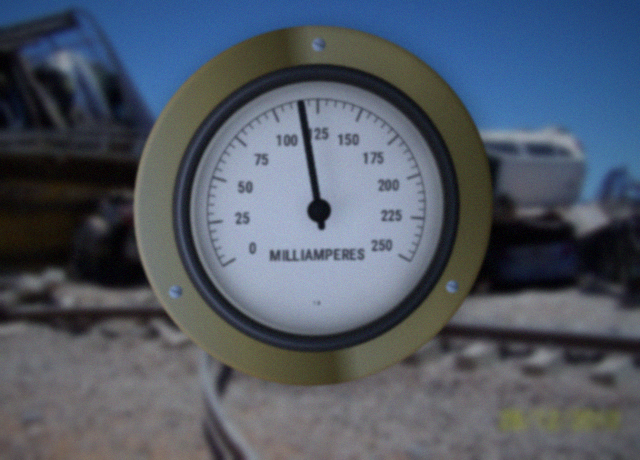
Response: 115 (mA)
